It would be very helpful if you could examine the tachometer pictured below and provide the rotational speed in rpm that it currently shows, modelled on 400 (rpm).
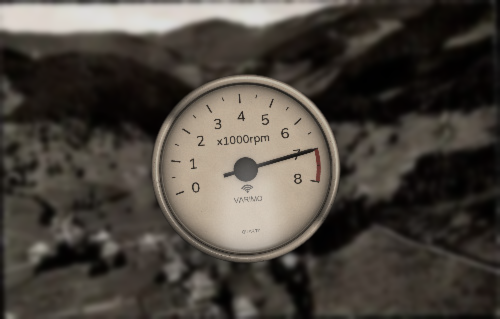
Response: 7000 (rpm)
